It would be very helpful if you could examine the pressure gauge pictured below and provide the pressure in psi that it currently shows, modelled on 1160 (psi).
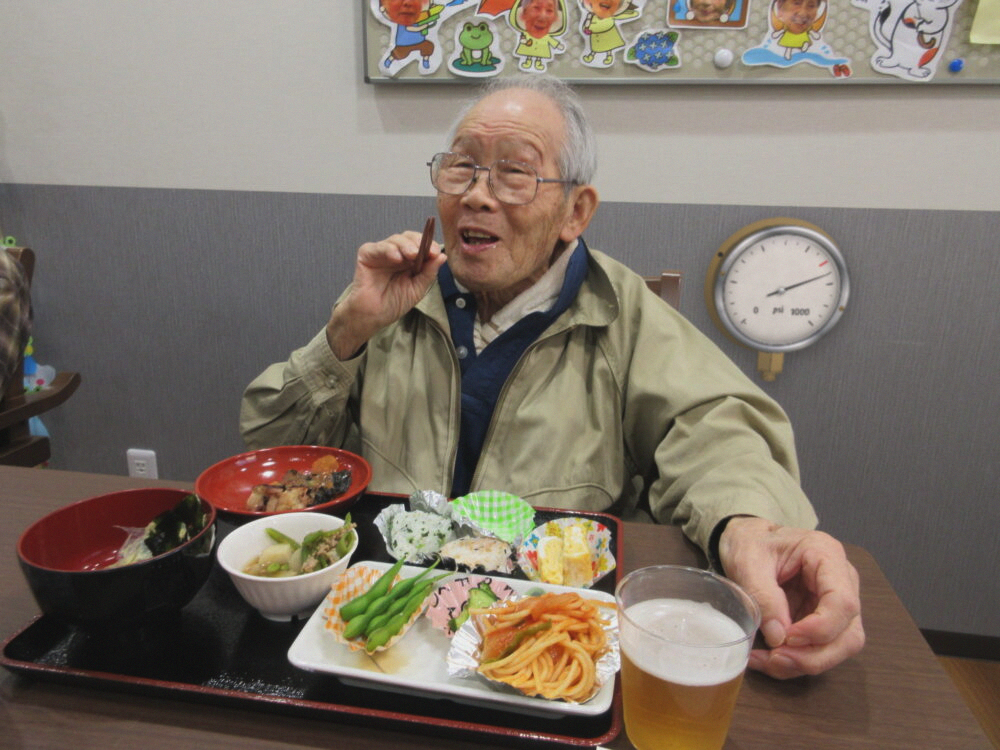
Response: 750 (psi)
